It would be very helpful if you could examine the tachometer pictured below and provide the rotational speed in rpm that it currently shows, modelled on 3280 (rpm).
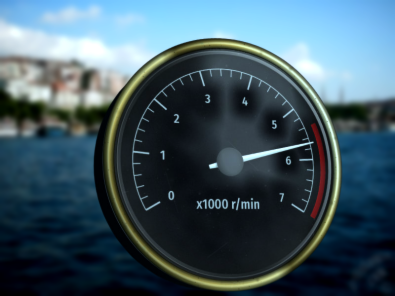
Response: 5700 (rpm)
